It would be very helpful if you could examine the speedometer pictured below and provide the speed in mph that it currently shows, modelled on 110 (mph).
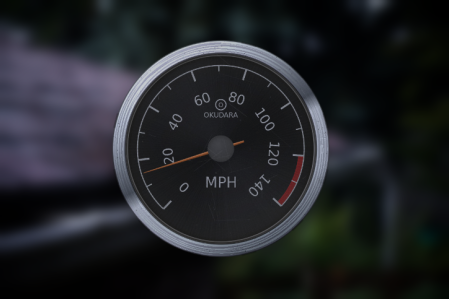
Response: 15 (mph)
